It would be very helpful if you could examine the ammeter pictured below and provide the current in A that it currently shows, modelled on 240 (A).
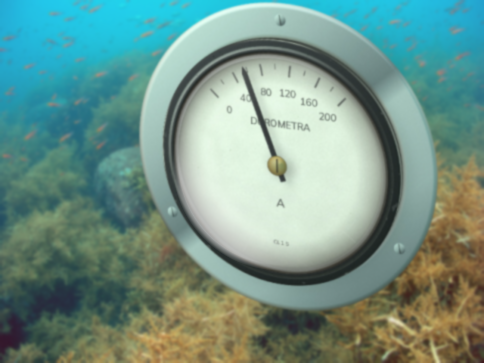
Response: 60 (A)
